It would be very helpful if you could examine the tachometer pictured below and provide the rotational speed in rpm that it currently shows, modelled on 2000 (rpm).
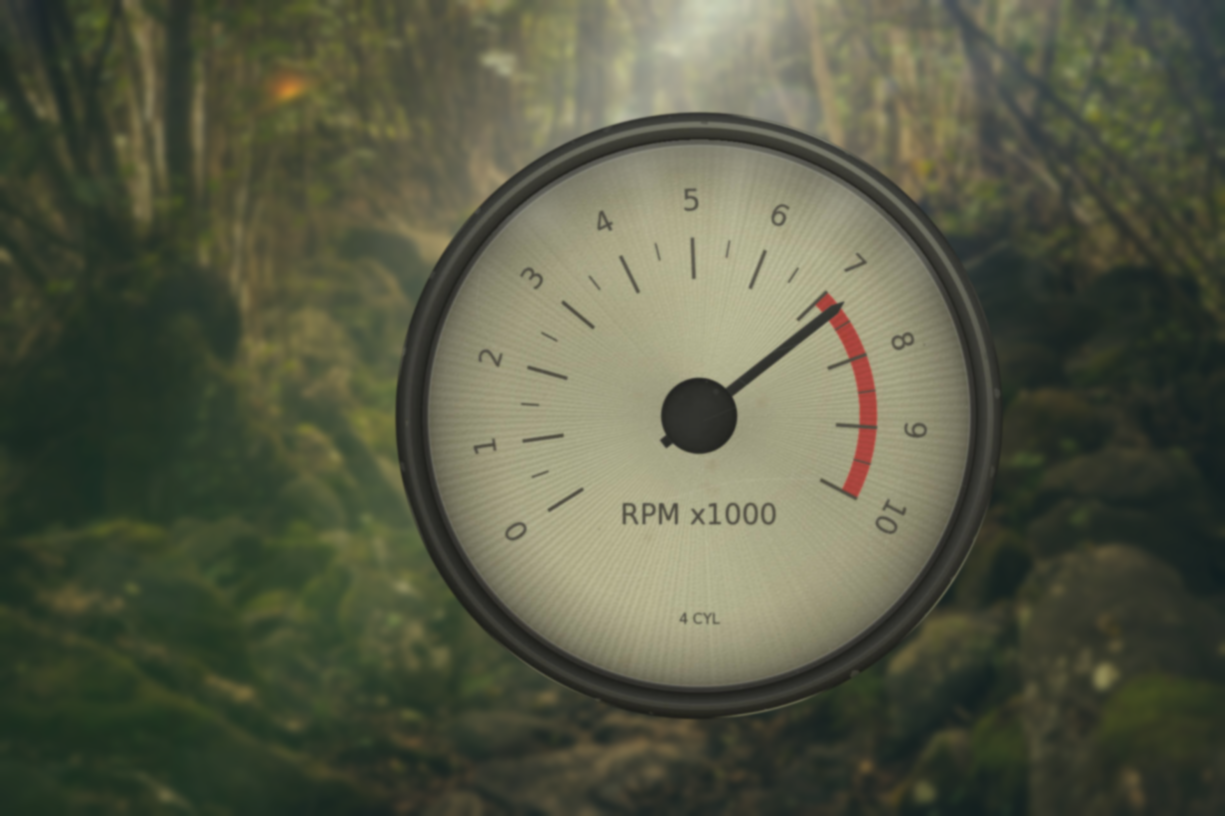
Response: 7250 (rpm)
